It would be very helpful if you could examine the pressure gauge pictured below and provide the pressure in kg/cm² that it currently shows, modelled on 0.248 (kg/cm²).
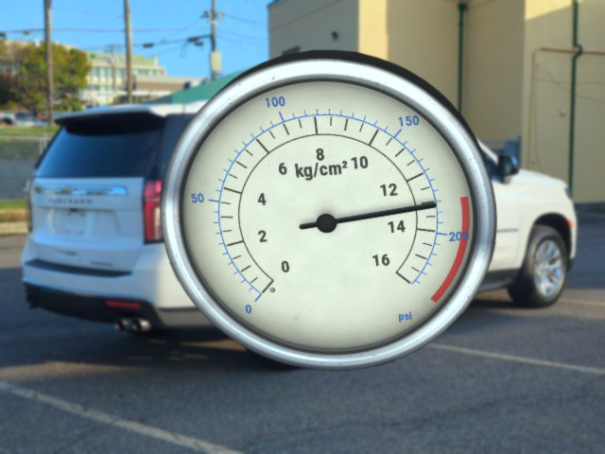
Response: 13 (kg/cm²)
